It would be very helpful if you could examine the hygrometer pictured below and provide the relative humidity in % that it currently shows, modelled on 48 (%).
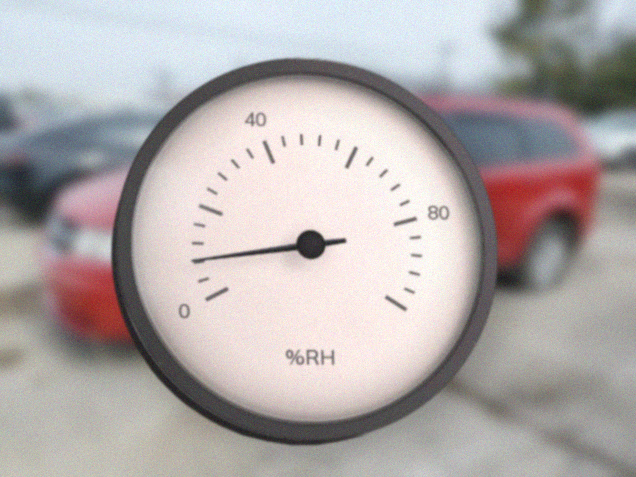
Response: 8 (%)
